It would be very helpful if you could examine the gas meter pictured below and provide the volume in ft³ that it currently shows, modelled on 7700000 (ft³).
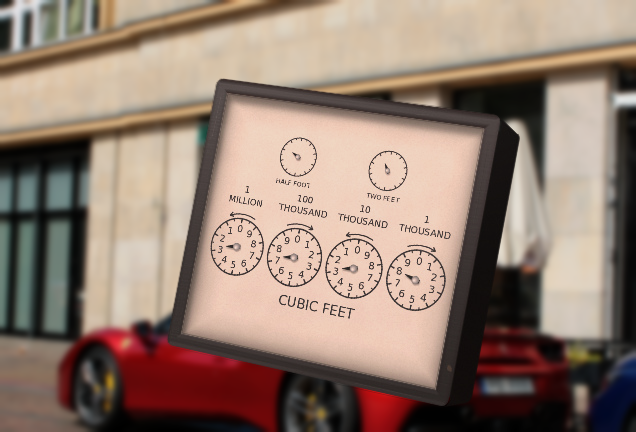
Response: 272800 (ft³)
